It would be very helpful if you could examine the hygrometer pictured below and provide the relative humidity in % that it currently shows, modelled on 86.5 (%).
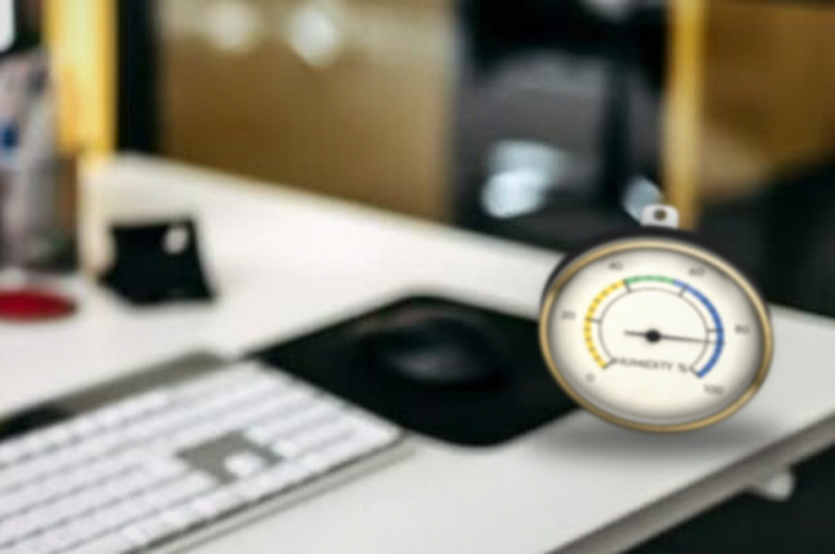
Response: 84 (%)
